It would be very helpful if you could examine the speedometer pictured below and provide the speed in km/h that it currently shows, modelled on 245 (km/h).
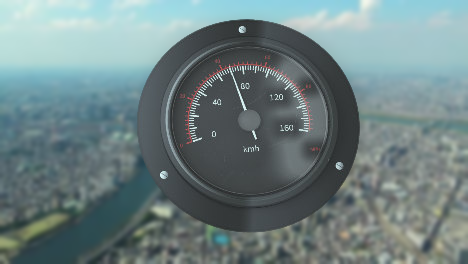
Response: 70 (km/h)
